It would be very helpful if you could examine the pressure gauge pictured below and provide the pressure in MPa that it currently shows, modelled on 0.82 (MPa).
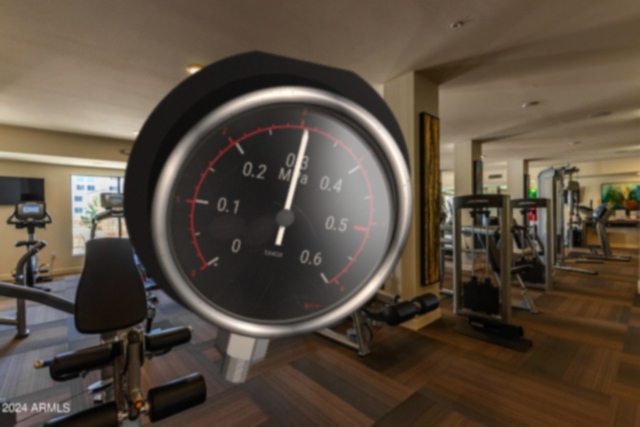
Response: 0.3 (MPa)
